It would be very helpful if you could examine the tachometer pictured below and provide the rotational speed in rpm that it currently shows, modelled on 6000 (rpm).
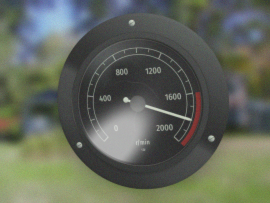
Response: 1800 (rpm)
